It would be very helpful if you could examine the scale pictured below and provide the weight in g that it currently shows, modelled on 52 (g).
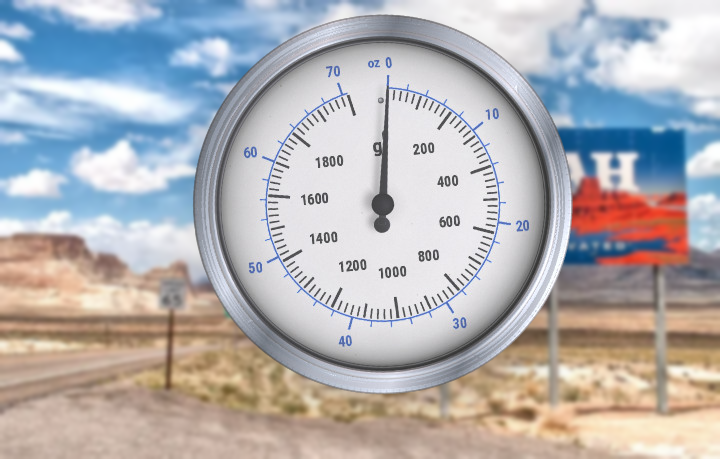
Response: 0 (g)
